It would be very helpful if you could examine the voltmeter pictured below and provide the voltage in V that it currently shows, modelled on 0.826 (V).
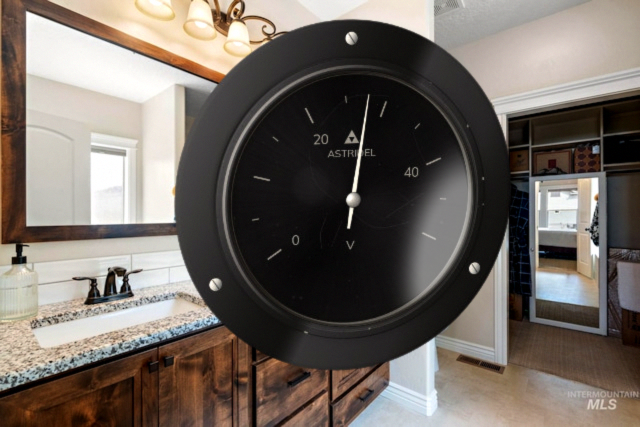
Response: 27.5 (V)
